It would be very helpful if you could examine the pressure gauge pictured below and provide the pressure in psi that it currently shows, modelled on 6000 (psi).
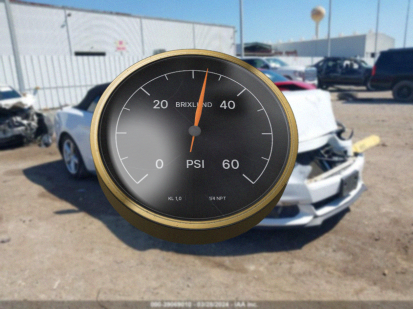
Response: 32.5 (psi)
